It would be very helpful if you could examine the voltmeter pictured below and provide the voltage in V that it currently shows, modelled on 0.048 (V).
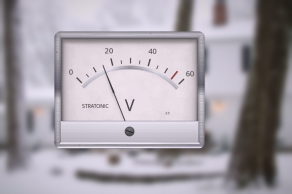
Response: 15 (V)
